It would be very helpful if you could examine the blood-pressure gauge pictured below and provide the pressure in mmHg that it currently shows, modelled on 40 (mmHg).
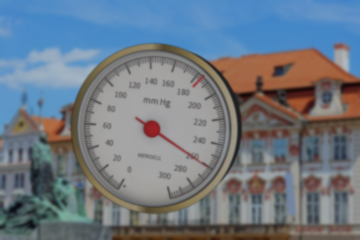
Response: 260 (mmHg)
